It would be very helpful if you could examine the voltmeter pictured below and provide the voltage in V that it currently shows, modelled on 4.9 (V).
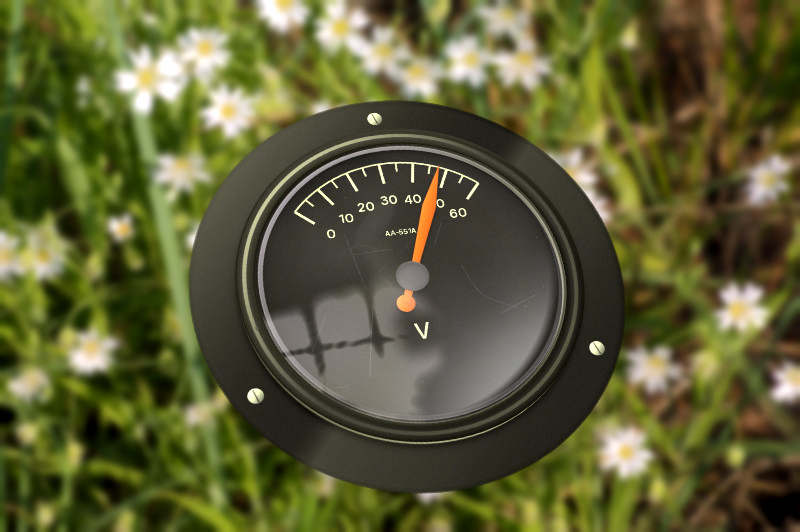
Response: 47.5 (V)
